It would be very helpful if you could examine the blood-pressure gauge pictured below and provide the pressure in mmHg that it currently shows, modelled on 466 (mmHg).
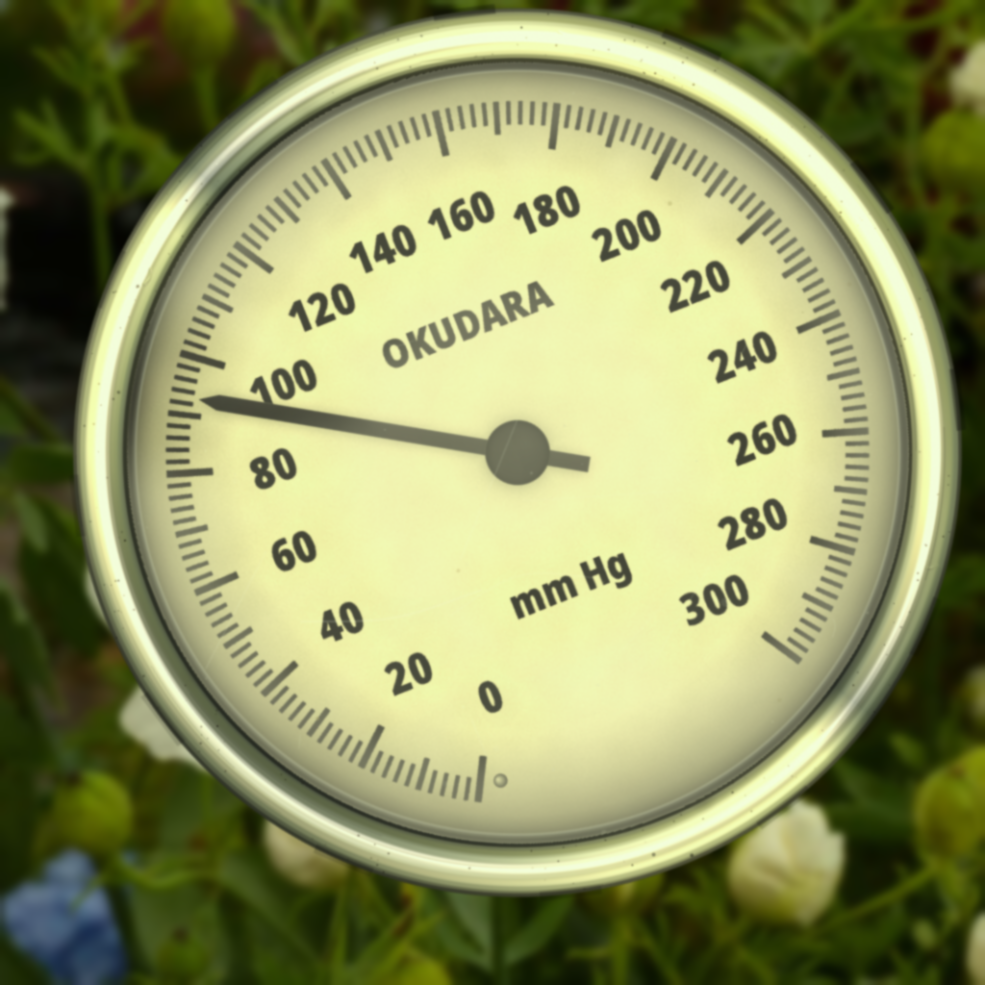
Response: 93 (mmHg)
